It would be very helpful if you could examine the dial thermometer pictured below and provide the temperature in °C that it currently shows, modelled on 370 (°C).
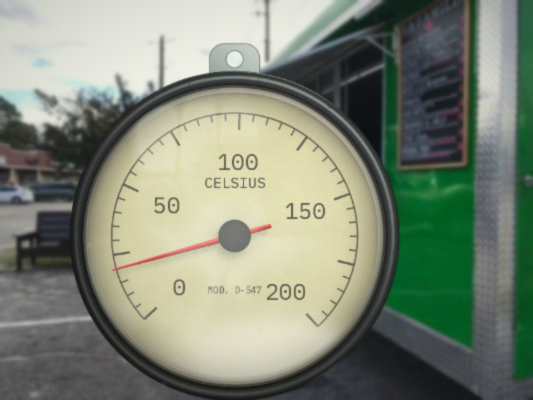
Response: 20 (°C)
